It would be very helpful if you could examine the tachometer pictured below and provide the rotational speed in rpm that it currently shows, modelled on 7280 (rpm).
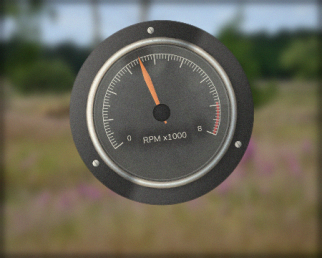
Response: 3500 (rpm)
